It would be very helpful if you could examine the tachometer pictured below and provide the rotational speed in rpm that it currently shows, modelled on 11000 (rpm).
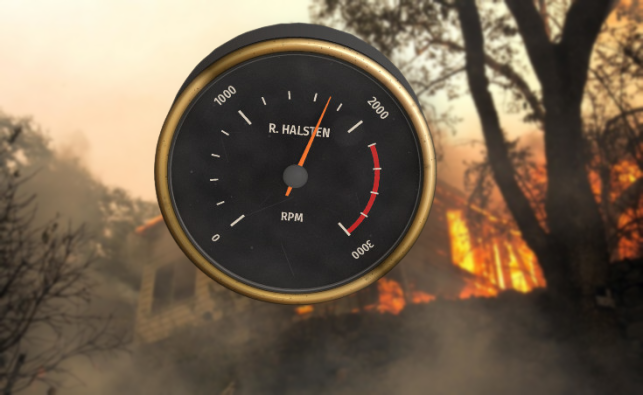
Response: 1700 (rpm)
